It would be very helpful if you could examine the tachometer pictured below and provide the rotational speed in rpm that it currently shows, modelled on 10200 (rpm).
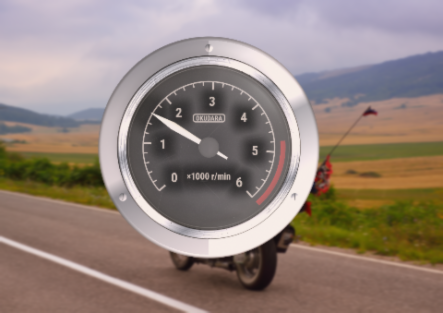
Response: 1600 (rpm)
